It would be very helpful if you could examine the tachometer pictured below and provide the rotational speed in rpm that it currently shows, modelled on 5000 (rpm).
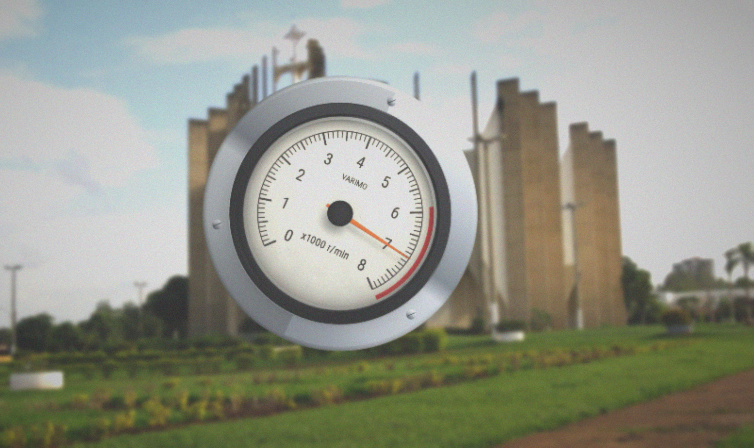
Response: 7000 (rpm)
